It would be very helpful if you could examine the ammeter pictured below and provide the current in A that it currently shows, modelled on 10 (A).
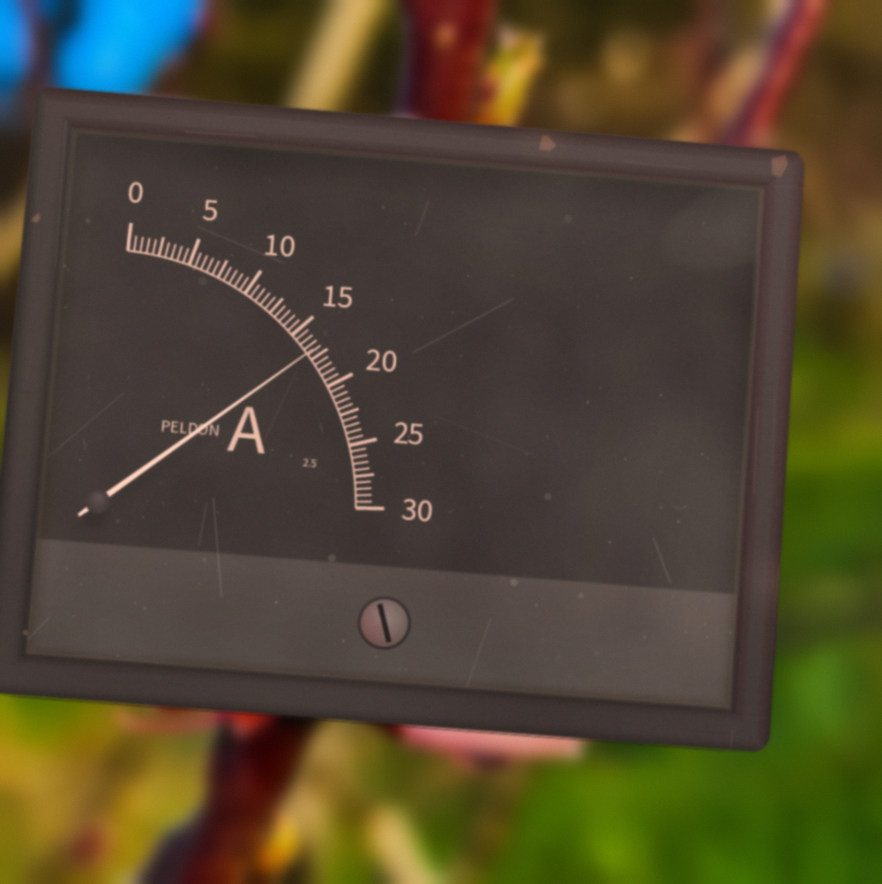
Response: 17 (A)
